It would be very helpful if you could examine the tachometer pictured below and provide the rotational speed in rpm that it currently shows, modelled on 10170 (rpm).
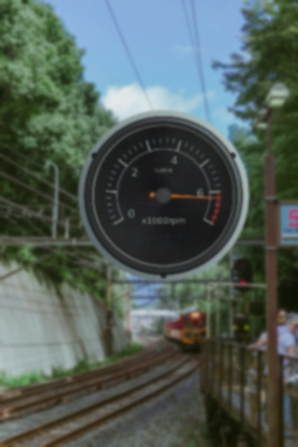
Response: 6200 (rpm)
